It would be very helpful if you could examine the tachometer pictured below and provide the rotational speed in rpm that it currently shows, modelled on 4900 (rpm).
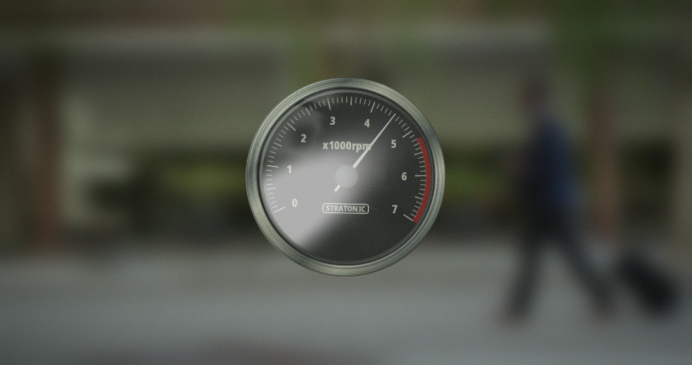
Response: 4500 (rpm)
